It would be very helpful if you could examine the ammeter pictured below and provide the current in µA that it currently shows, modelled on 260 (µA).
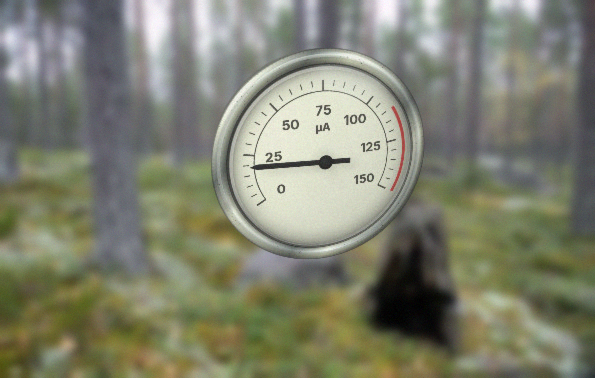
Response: 20 (µA)
